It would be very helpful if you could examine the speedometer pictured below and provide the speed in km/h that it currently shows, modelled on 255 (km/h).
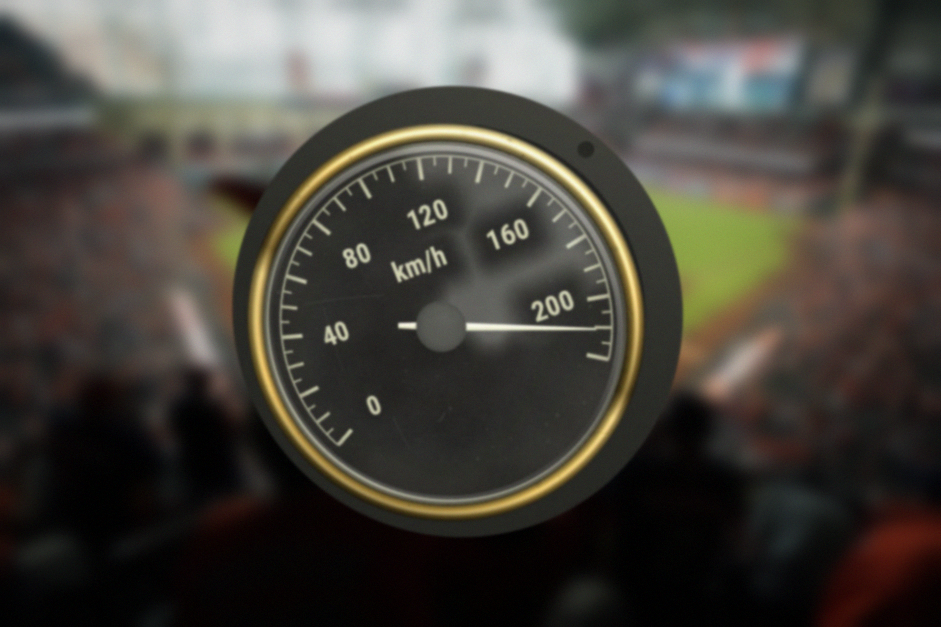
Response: 210 (km/h)
